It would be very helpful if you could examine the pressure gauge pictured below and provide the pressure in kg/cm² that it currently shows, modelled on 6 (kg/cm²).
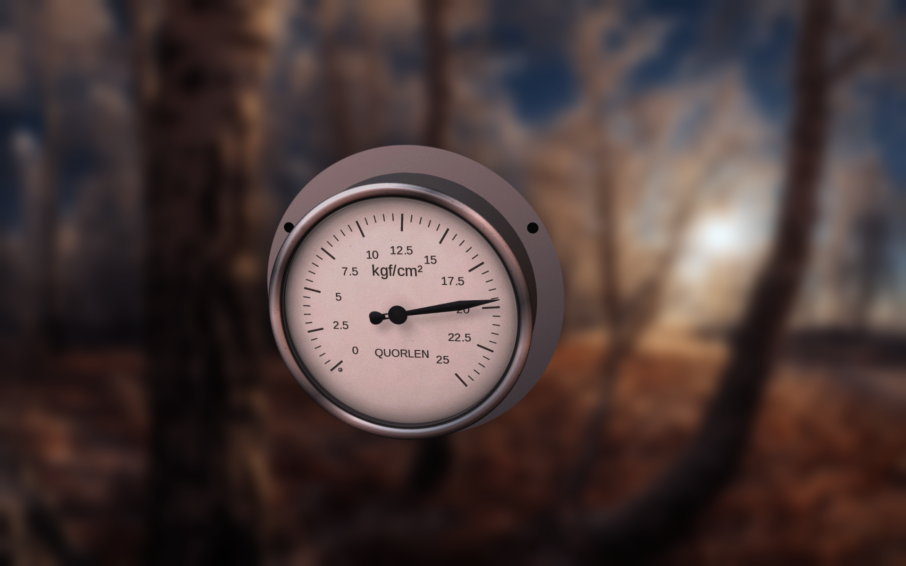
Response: 19.5 (kg/cm²)
